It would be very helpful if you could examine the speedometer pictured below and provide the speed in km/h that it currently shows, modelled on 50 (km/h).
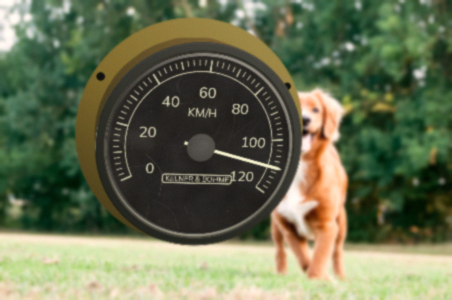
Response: 110 (km/h)
